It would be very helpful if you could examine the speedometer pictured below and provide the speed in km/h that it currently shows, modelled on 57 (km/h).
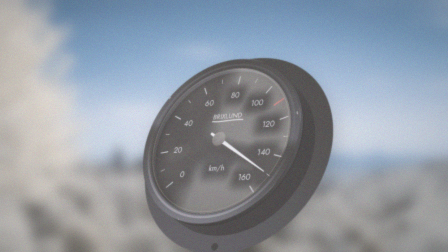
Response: 150 (km/h)
